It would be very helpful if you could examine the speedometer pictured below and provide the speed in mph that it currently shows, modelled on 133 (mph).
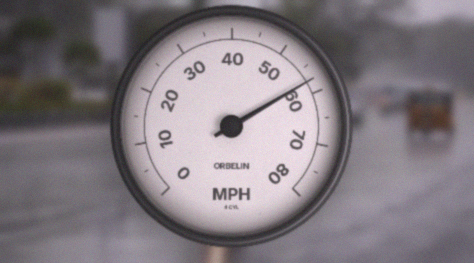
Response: 57.5 (mph)
